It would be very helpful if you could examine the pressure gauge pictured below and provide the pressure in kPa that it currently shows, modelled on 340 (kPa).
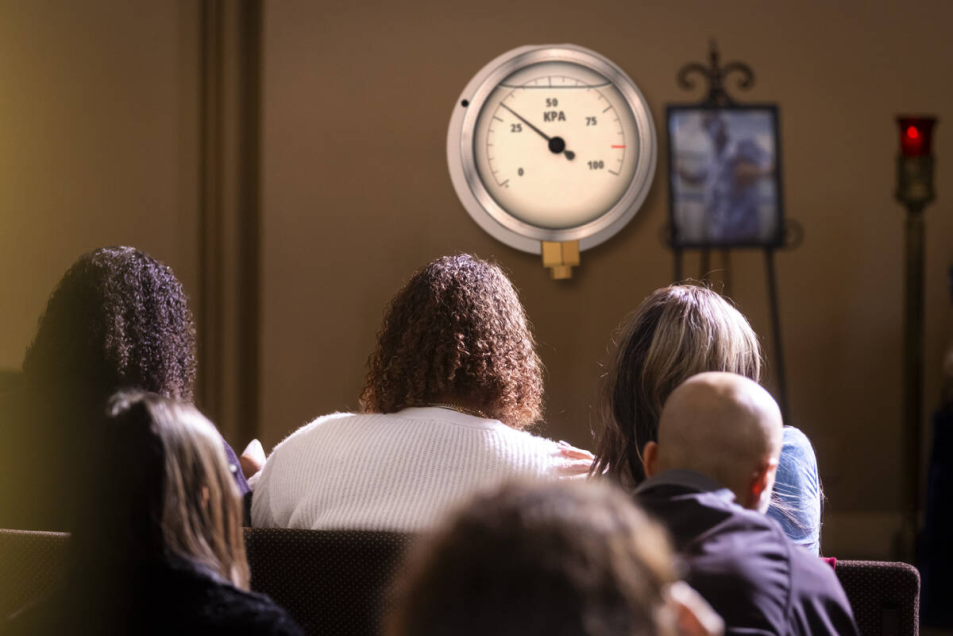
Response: 30 (kPa)
